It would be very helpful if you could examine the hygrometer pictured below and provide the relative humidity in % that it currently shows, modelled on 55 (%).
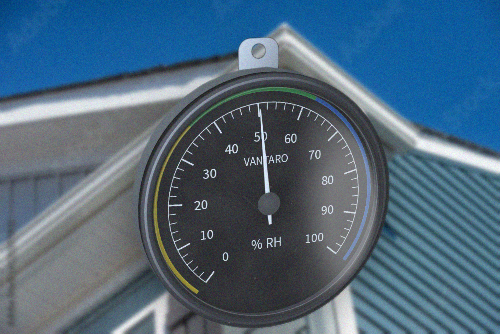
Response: 50 (%)
